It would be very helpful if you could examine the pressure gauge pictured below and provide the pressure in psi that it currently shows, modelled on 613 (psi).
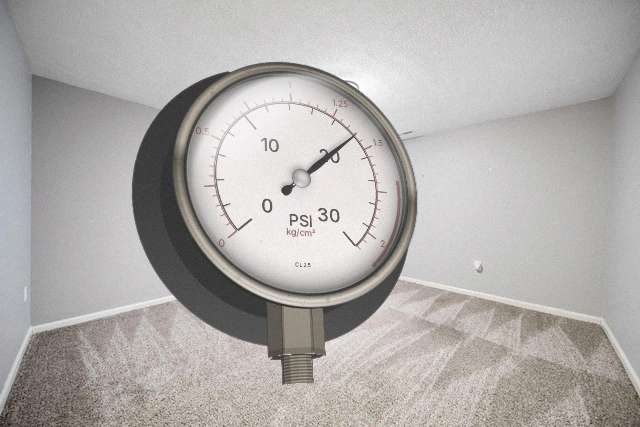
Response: 20 (psi)
